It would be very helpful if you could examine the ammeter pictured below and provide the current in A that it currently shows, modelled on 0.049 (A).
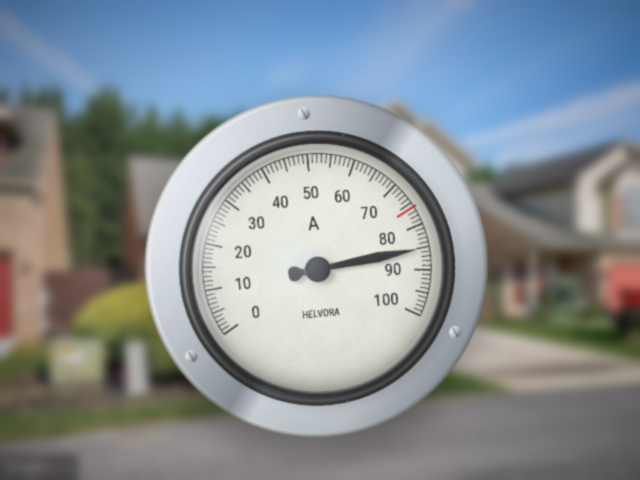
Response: 85 (A)
